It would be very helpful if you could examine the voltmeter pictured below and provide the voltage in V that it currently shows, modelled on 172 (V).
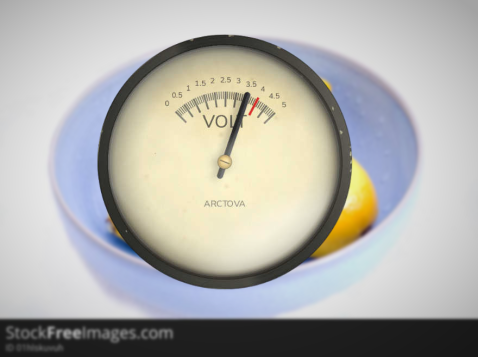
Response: 3.5 (V)
